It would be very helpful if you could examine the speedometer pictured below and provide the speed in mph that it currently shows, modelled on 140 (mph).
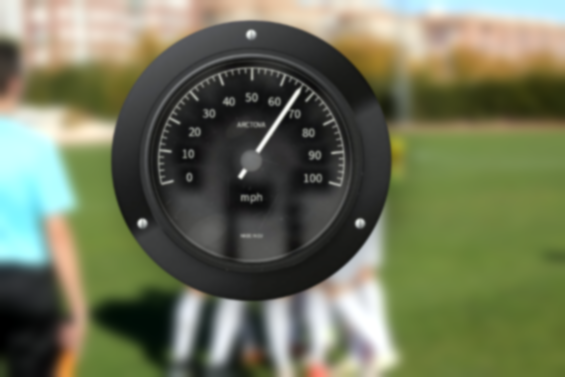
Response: 66 (mph)
